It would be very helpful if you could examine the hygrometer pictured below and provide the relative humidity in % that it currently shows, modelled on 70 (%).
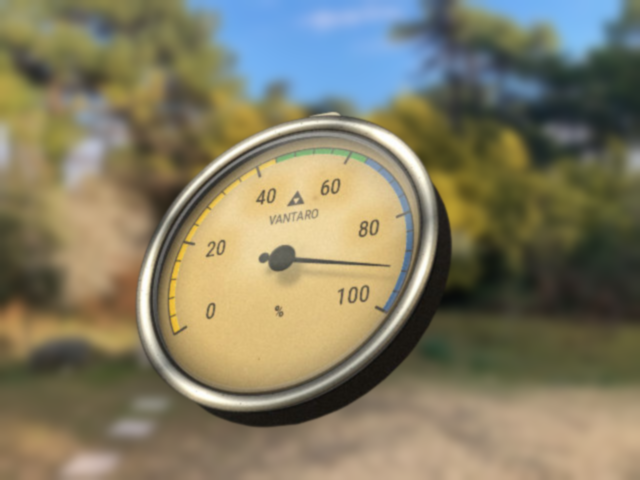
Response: 92 (%)
